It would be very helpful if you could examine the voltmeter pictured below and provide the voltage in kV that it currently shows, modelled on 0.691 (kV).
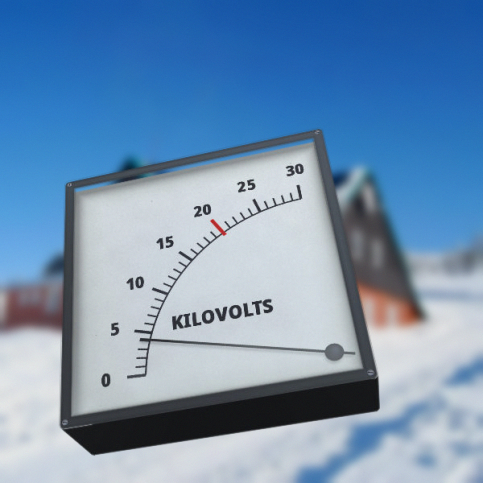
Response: 4 (kV)
